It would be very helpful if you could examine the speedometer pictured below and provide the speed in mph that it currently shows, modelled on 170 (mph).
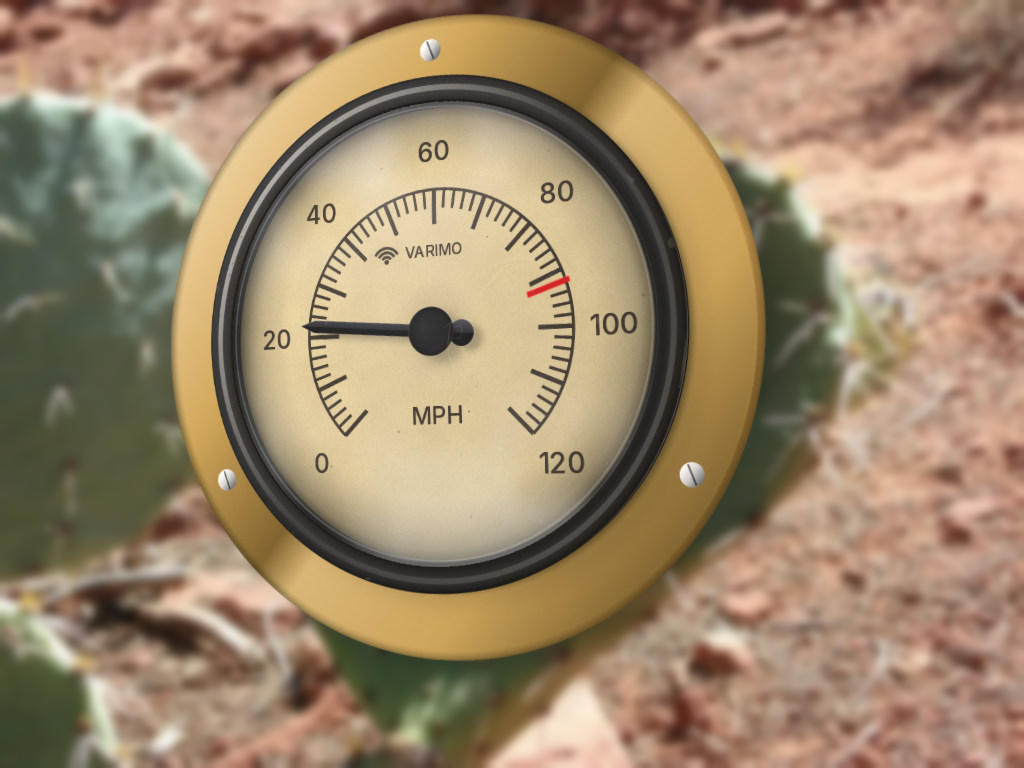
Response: 22 (mph)
